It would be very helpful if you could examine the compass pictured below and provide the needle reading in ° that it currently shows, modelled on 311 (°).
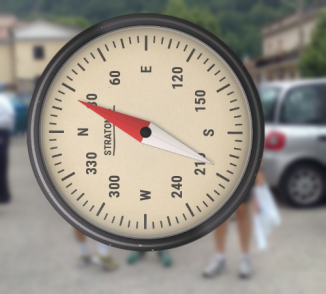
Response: 25 (°)
